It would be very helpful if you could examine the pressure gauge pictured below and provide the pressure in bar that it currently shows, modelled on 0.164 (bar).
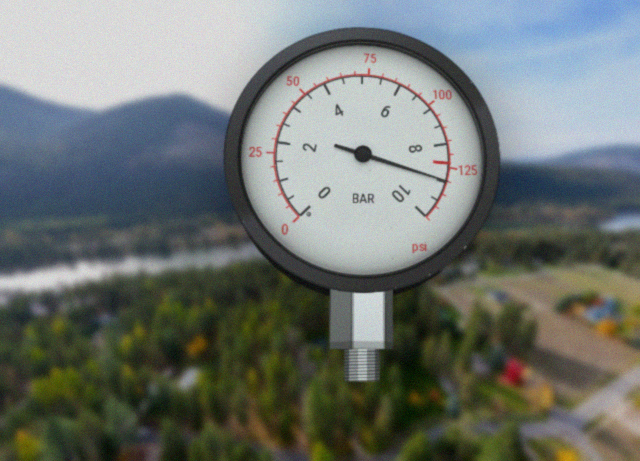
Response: 9 (bar)
